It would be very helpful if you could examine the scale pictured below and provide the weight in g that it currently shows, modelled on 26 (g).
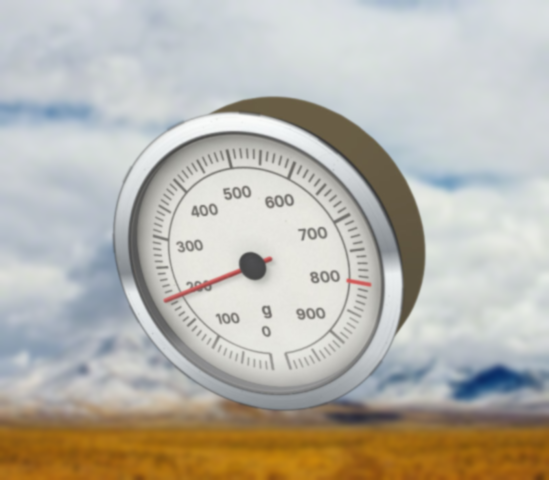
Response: 200 (g)
